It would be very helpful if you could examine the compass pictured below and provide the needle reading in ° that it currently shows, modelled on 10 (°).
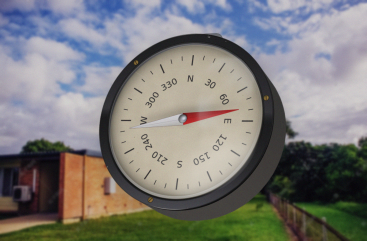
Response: 80 (°)
